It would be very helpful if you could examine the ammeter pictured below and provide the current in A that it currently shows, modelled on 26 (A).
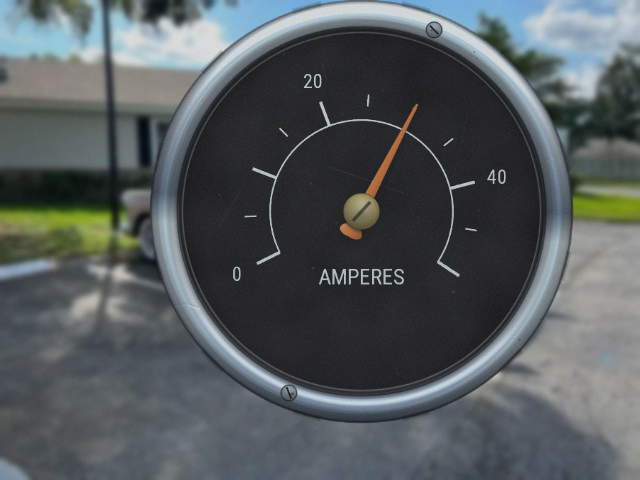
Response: 30 (A)
